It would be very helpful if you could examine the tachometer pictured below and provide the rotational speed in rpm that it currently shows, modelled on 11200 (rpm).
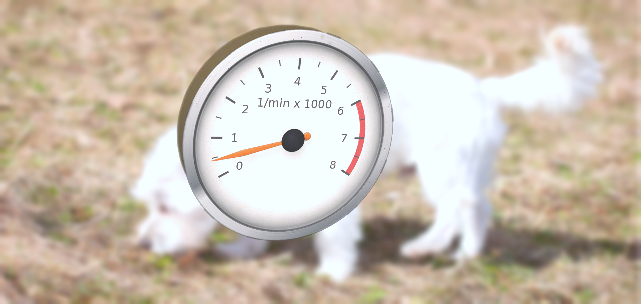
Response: 500 (rpm)
